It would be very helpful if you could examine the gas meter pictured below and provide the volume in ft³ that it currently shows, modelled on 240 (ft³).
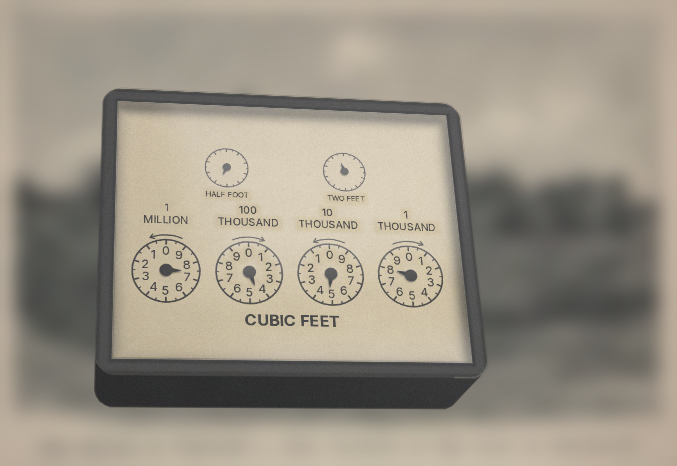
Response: 744800 (ft³)
